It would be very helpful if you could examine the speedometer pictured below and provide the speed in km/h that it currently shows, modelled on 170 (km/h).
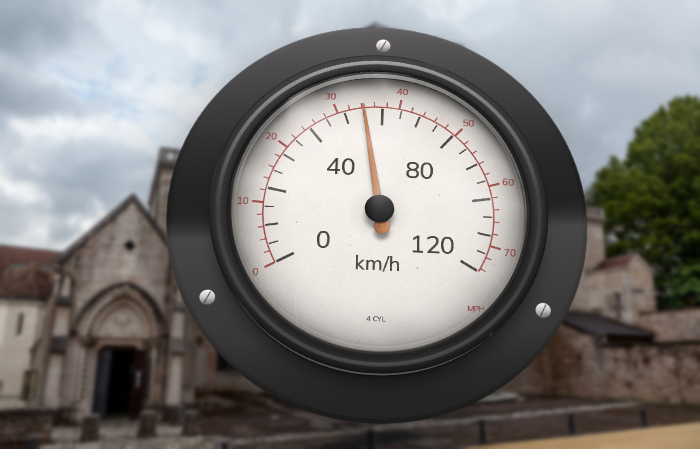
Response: 55 (km/h)
